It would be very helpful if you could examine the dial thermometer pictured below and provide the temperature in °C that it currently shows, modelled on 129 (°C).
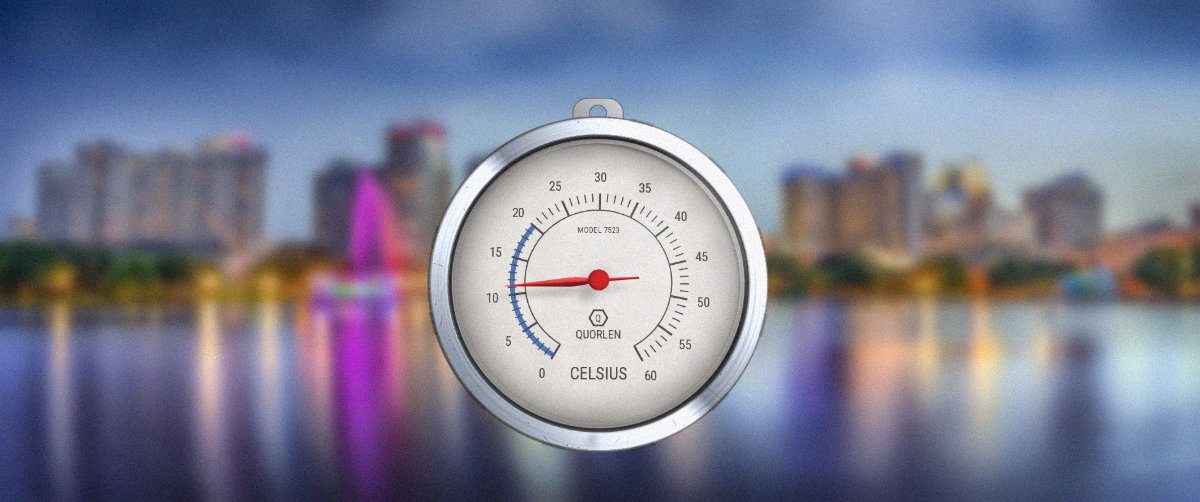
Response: 11 (°C)
